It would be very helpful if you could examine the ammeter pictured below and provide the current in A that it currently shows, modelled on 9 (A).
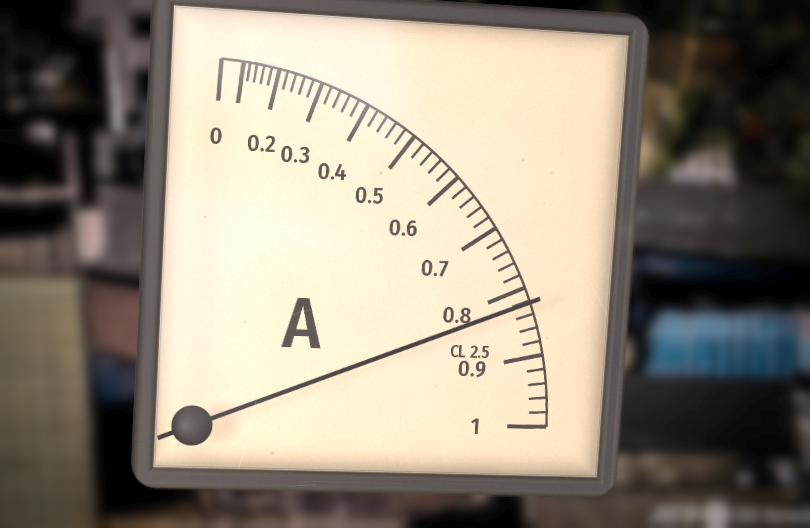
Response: 0.82 (A)
